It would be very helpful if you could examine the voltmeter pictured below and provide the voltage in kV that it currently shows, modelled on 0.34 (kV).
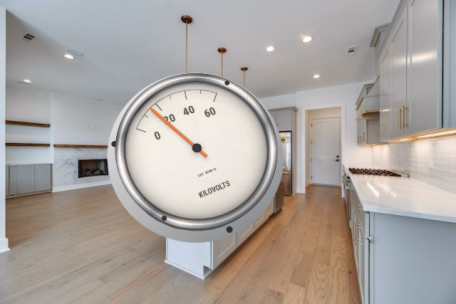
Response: 15 (kV)
